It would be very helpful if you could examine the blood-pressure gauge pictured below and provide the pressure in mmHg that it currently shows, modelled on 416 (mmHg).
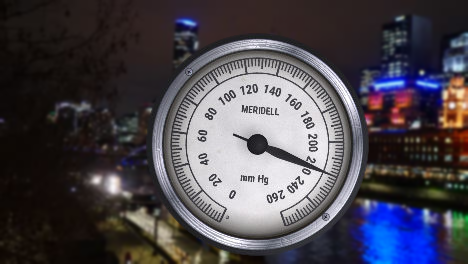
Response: 220 (mmHg)
